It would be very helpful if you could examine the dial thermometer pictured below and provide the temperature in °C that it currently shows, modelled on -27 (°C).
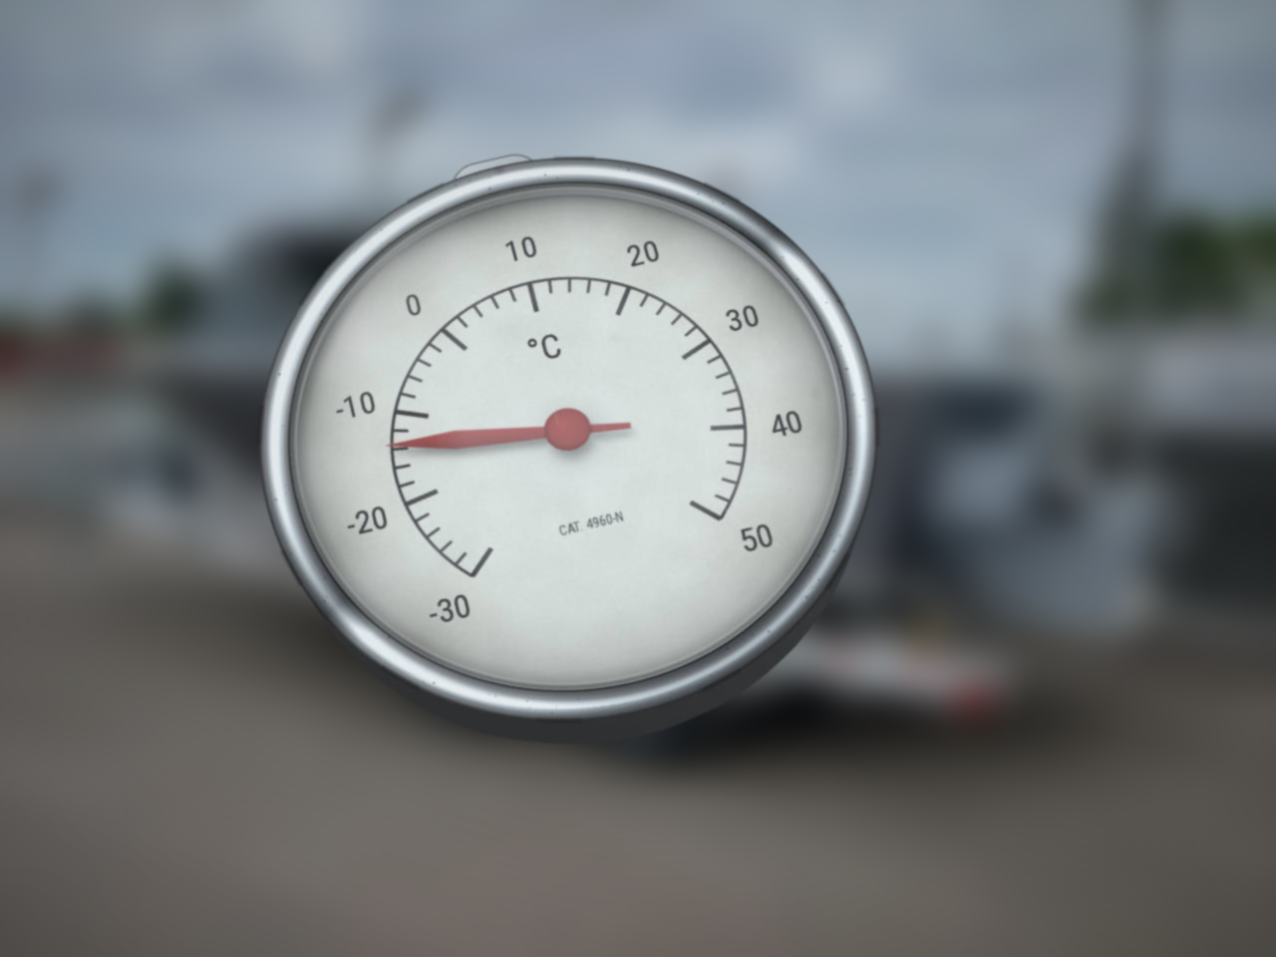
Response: -14 (°C)
